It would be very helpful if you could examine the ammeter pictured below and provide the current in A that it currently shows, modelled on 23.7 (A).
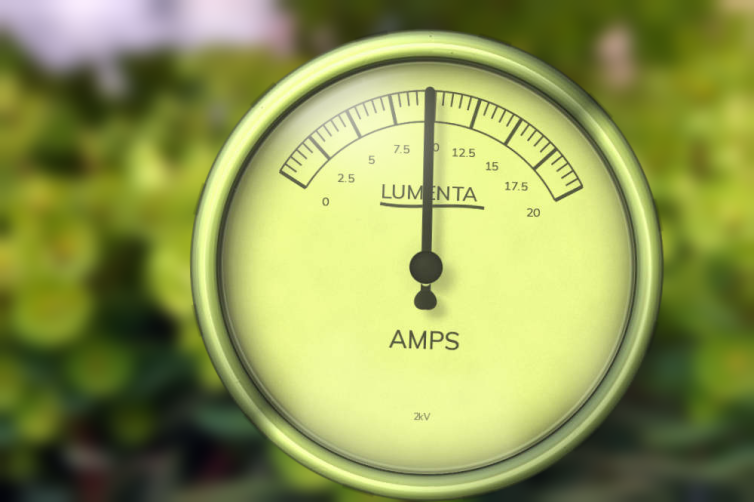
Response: 9.75 (A)
